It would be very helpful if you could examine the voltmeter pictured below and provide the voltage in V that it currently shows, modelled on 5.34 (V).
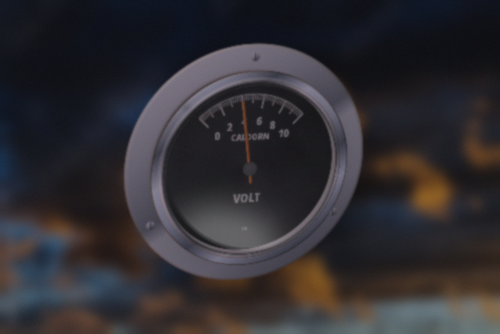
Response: 4 (V)
